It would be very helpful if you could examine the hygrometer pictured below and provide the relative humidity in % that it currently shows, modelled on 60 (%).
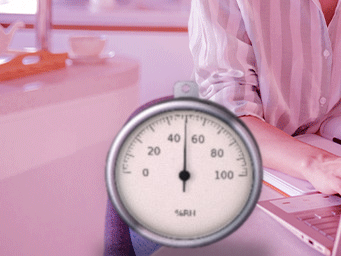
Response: 50 (%)
